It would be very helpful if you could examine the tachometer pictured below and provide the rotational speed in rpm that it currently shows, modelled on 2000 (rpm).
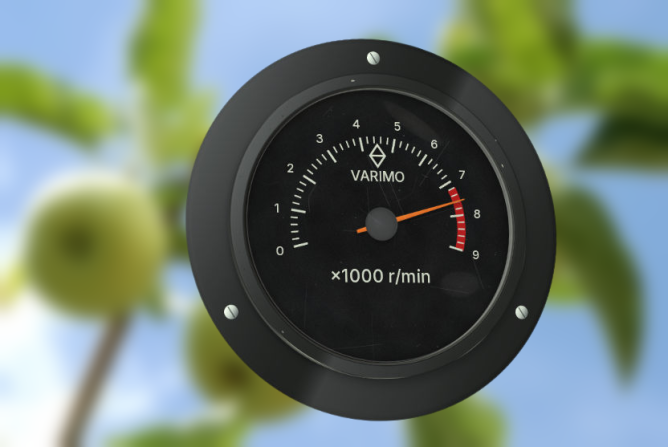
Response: 7600 (rpm)
